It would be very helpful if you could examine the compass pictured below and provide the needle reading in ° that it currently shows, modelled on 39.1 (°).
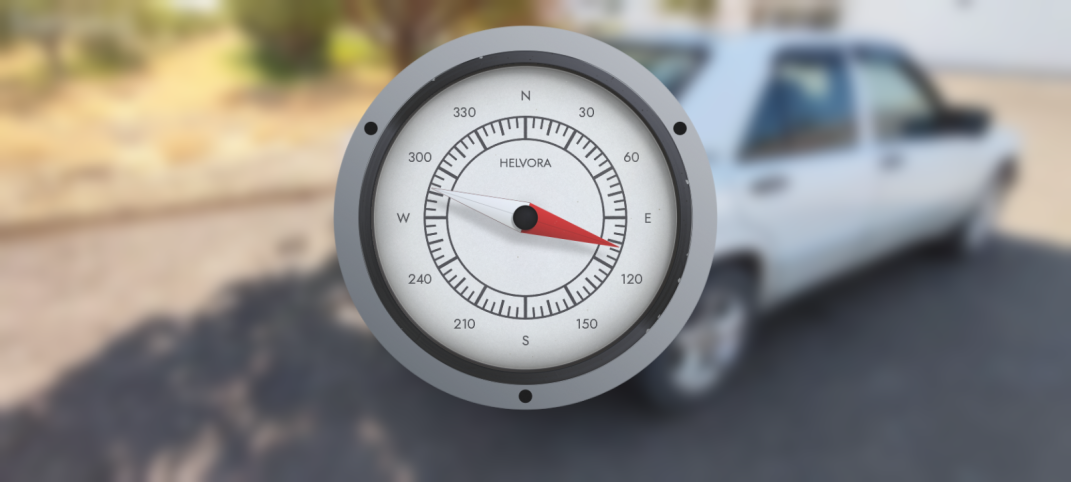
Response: 107.5 (°)
